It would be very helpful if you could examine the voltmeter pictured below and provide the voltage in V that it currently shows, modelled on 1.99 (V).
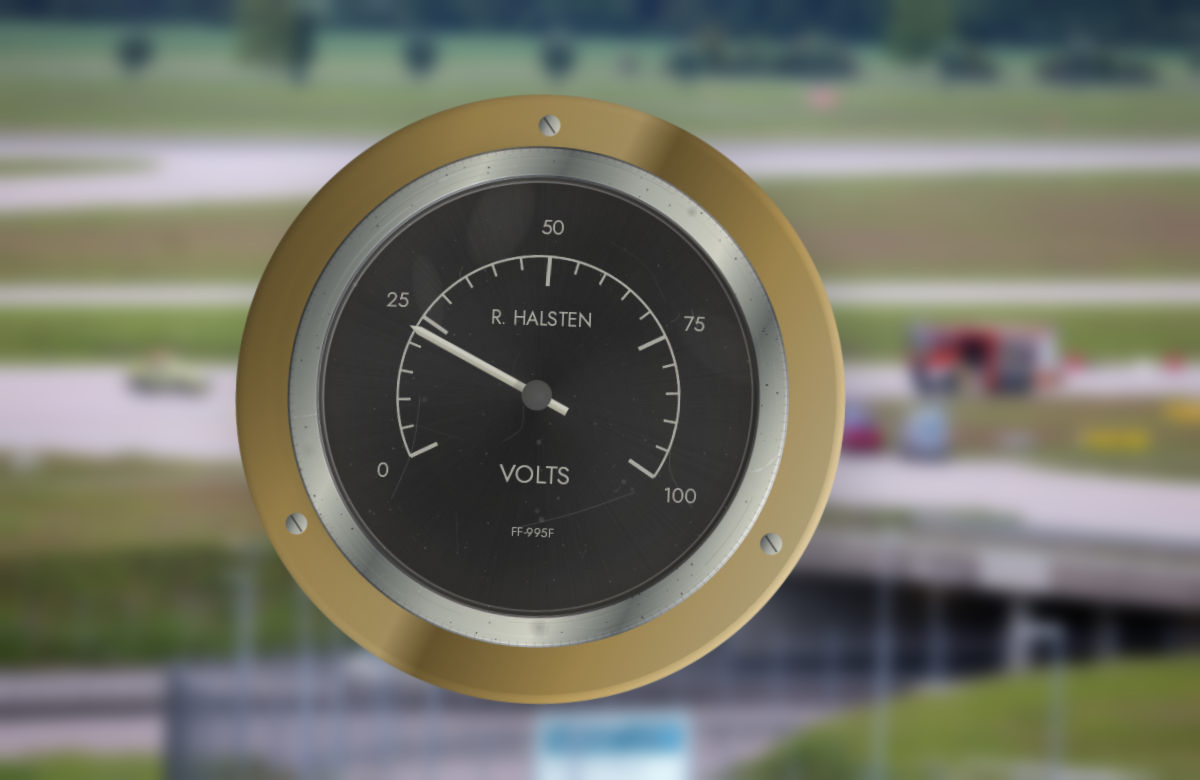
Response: 22.5 (V)
